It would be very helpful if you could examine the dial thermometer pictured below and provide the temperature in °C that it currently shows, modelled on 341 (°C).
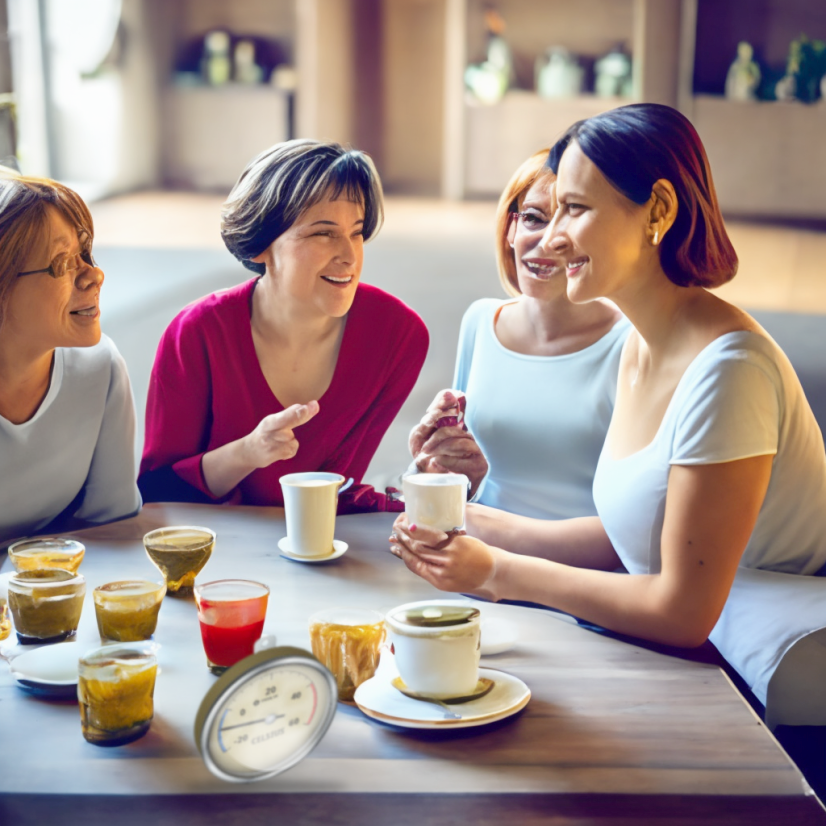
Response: -8 (°C)
